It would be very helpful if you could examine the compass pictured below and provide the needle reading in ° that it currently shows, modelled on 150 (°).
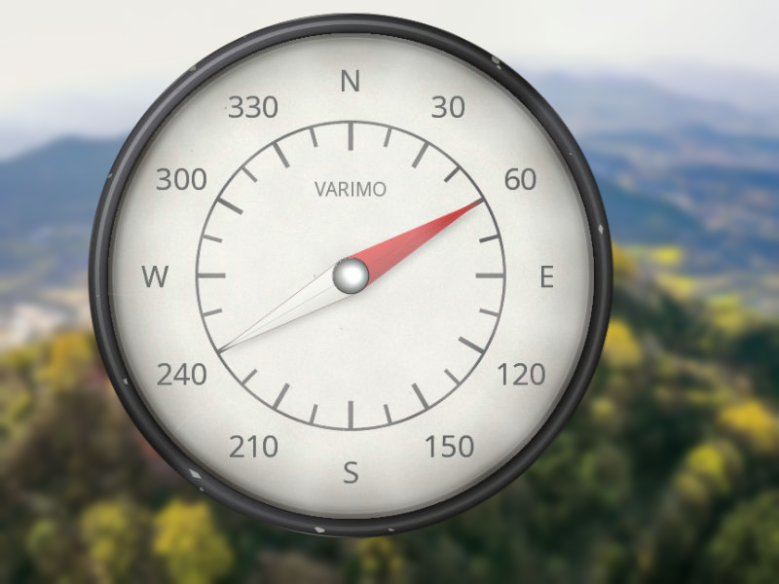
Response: 60 (°)
